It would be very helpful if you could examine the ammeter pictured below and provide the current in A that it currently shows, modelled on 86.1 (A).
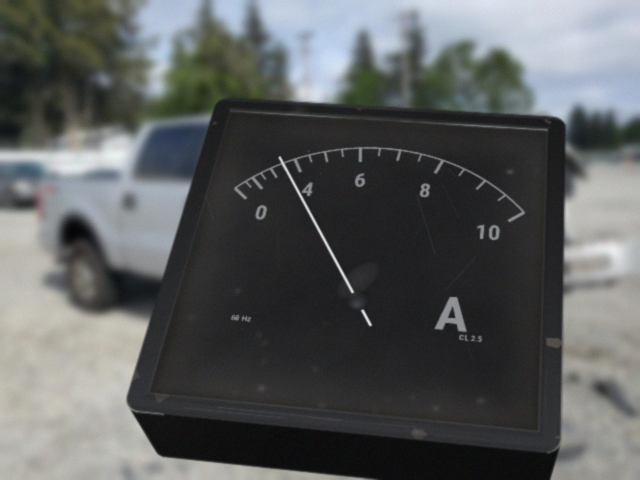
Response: 3.5 (A)
